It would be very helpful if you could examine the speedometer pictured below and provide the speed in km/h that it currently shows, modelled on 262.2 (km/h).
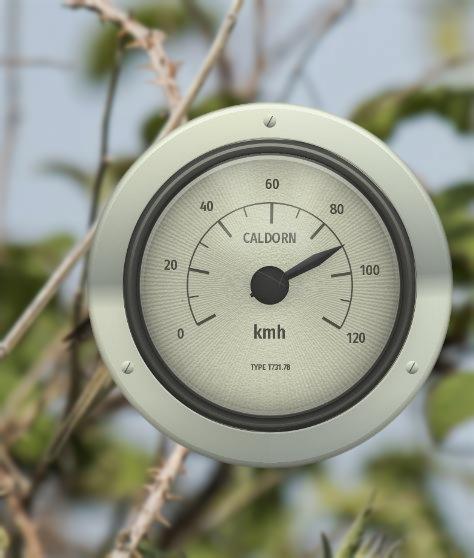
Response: 90 (km/h)
